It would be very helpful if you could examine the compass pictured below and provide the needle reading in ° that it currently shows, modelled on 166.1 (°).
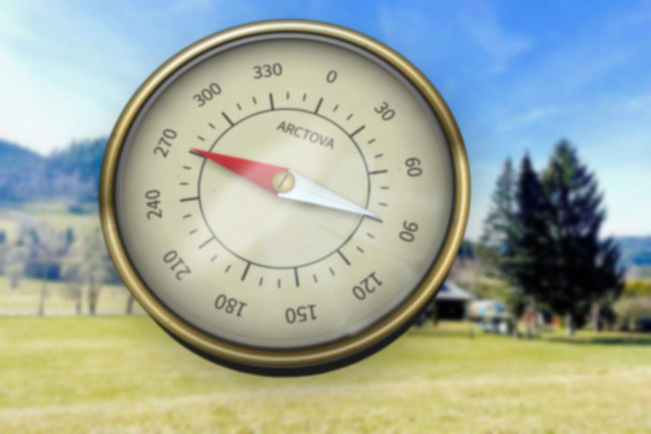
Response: 270 (°)
